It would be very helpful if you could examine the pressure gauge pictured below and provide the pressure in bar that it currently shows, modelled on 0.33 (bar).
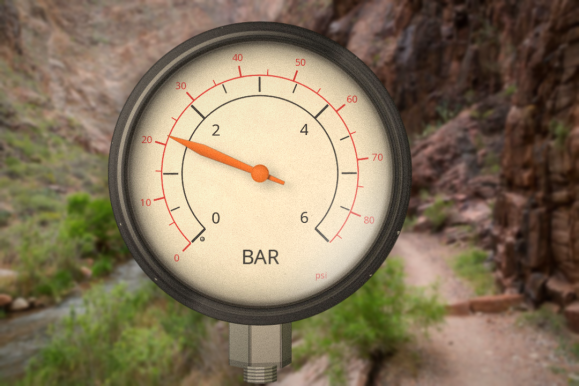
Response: 1.5 (bar)
